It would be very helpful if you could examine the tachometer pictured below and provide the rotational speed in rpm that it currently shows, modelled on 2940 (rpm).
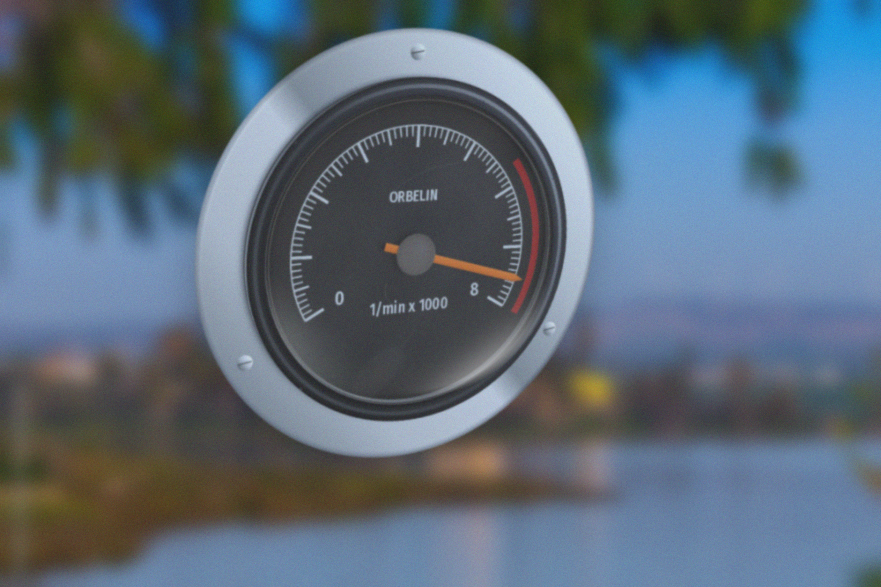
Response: 7500 (rpm)
